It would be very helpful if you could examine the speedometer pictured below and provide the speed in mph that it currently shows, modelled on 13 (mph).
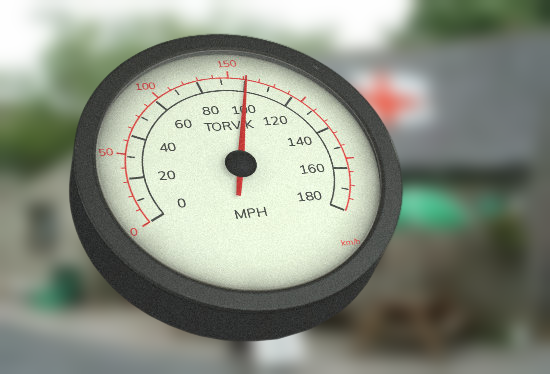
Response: 100 (mph)
